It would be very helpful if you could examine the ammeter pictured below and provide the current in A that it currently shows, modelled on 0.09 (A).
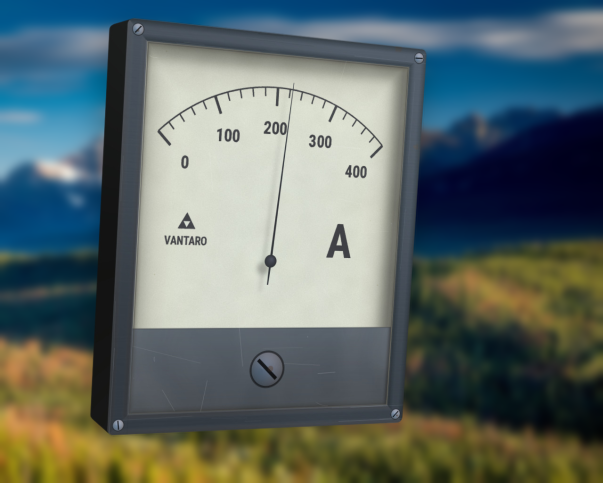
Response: 220 (A)
